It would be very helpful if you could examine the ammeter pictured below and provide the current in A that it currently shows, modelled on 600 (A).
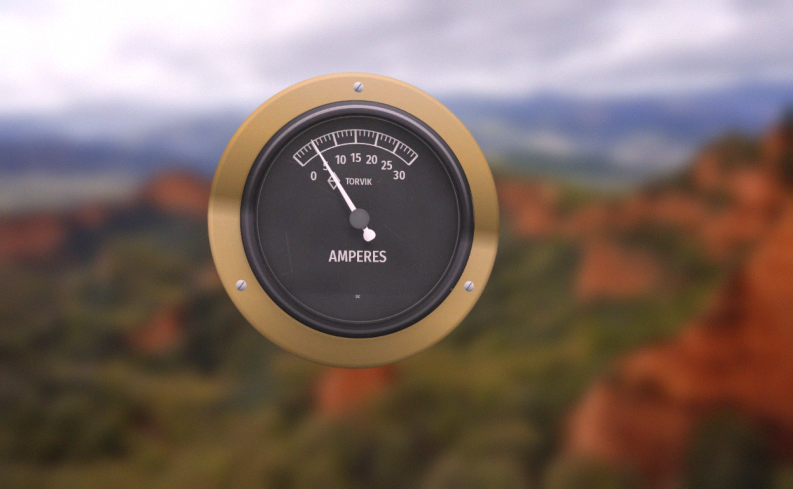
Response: 5 (A)
